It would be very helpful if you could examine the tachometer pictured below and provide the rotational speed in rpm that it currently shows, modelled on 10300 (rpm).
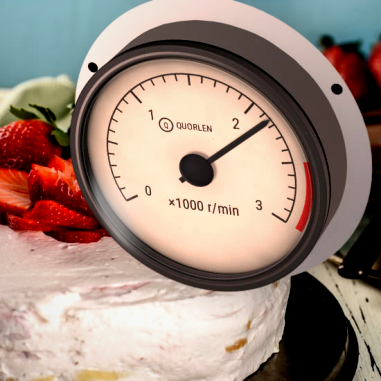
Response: 2150 (rpm)
